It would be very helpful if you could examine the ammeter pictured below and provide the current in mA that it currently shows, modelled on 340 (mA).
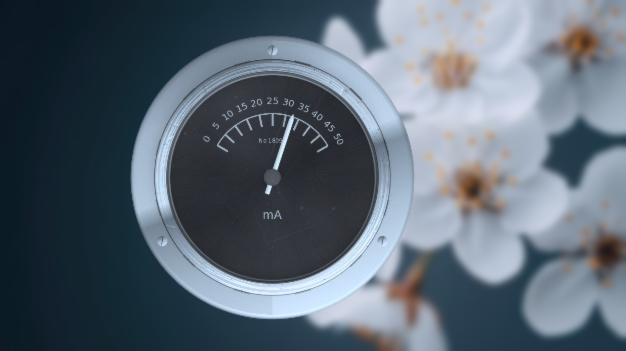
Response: 32.5 (mA)
